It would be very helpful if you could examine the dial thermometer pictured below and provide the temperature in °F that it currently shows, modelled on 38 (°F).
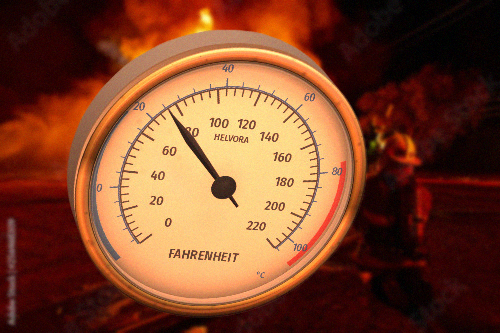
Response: 76 (°F)
